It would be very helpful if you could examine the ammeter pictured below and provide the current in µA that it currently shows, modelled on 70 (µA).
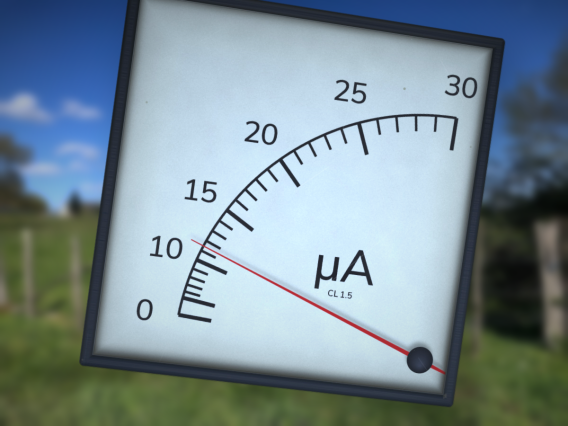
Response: 11.5 (µA)
